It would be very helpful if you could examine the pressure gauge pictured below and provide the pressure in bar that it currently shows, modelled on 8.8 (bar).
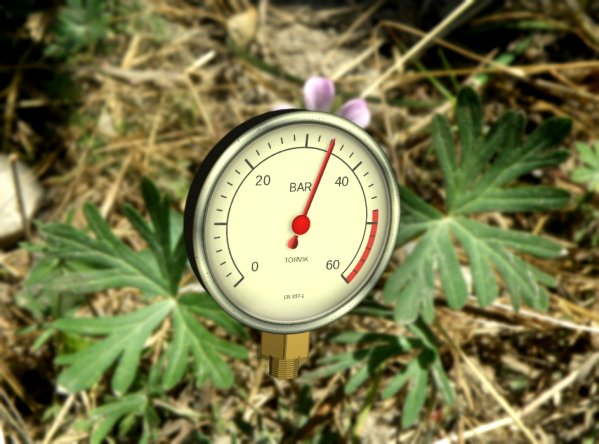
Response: 34 (bar)
